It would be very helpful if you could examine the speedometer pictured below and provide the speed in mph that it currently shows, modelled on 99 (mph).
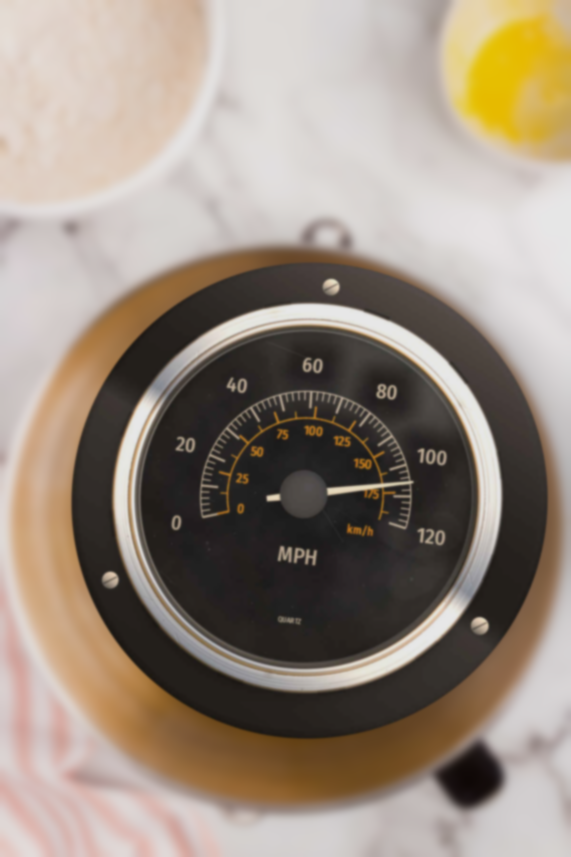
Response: 106 (mph)
